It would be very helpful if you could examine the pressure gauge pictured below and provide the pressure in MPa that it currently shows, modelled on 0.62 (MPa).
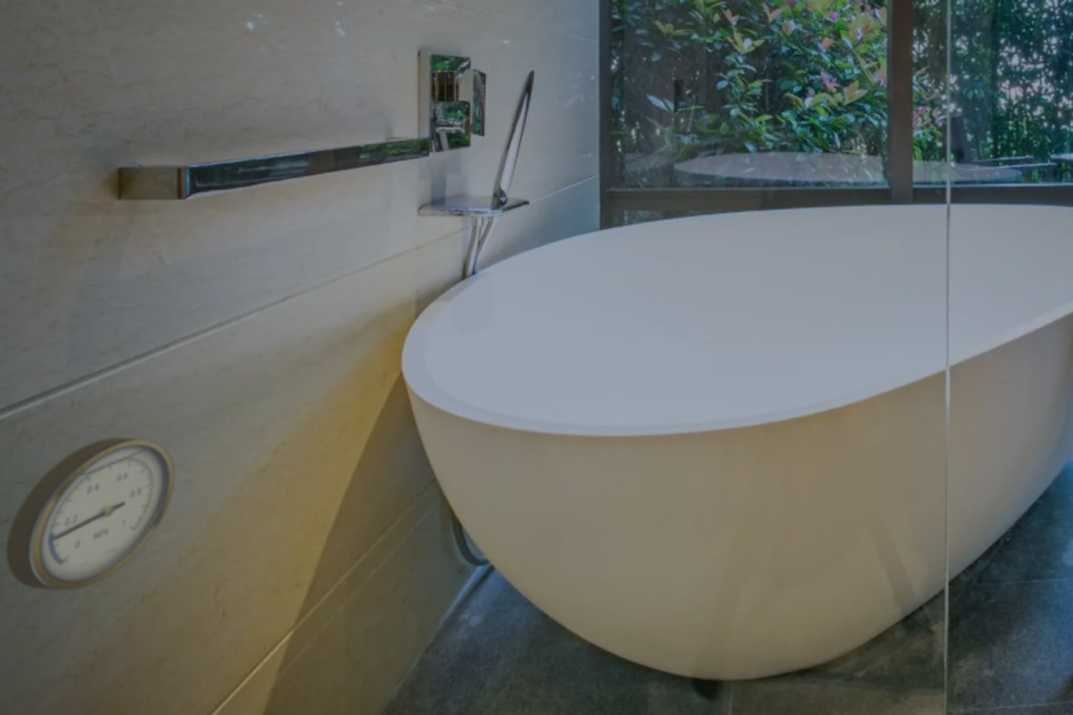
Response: 0.15 (MPa)
